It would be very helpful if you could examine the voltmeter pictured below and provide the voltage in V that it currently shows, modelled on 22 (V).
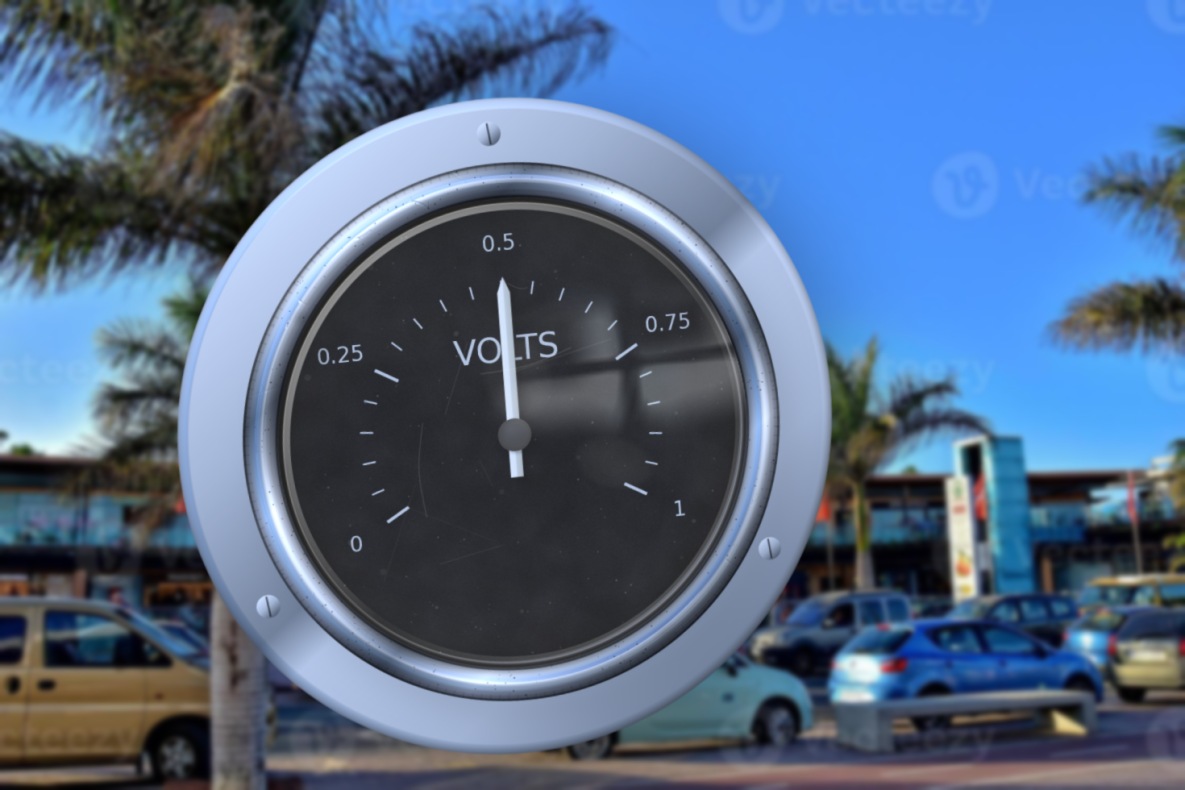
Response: 0.5 (V)
